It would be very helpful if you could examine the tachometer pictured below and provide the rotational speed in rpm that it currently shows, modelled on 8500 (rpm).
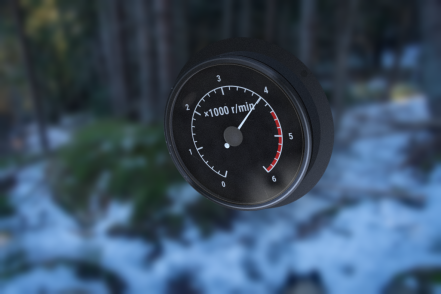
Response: 4000 (rpm)
